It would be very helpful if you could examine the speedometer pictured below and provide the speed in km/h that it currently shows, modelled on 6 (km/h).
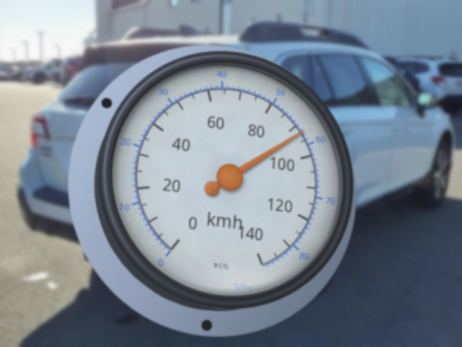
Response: 92.5 (km/h)
